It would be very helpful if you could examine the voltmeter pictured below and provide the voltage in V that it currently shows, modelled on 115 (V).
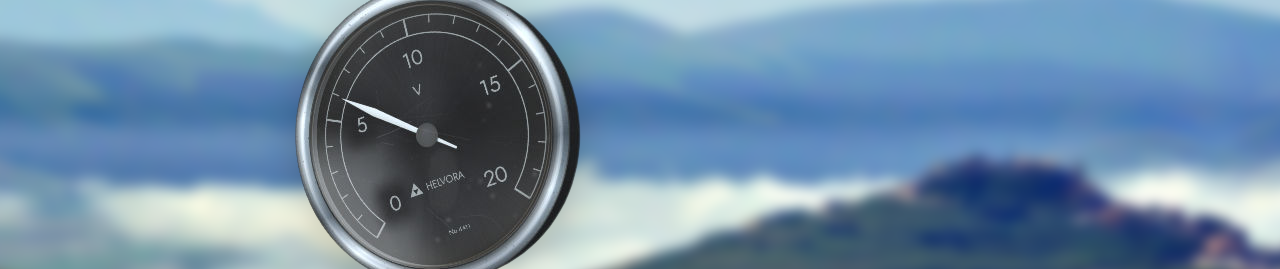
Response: 6 (V)
